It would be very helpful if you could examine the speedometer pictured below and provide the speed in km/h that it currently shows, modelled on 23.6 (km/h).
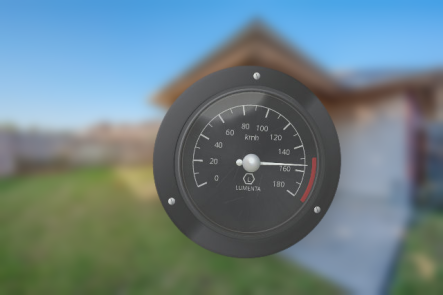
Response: 155 (km/h)
